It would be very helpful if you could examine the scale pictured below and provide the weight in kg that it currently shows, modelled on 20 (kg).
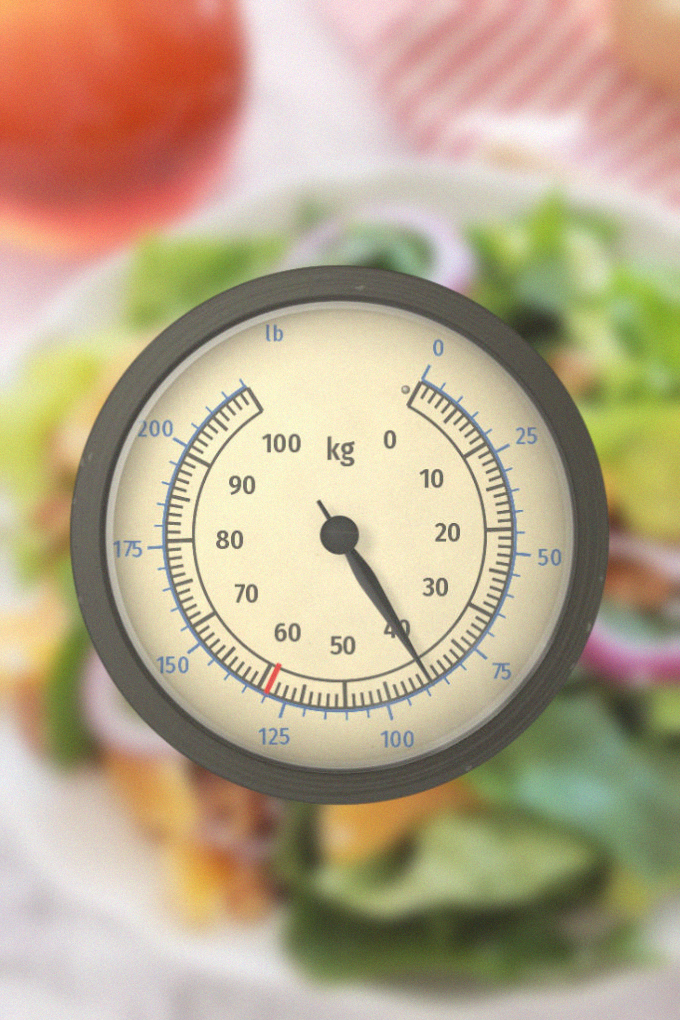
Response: 40 (kg)
